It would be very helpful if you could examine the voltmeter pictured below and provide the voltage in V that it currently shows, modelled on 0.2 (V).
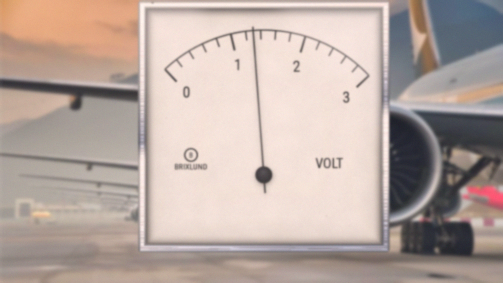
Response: 1.3 (V)
